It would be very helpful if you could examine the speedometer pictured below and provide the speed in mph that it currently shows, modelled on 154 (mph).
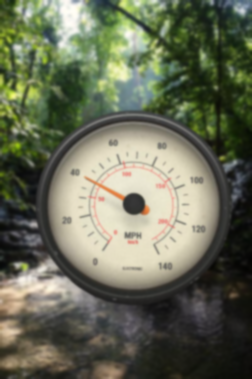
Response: 40 (mph)
